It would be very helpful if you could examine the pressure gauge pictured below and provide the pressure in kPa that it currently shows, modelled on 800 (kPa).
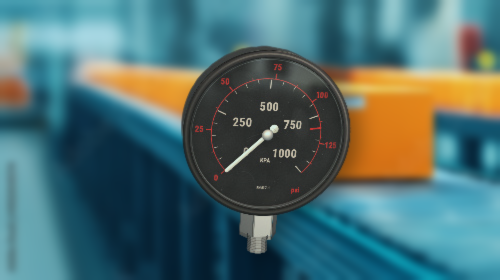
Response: 0 (kPa)
